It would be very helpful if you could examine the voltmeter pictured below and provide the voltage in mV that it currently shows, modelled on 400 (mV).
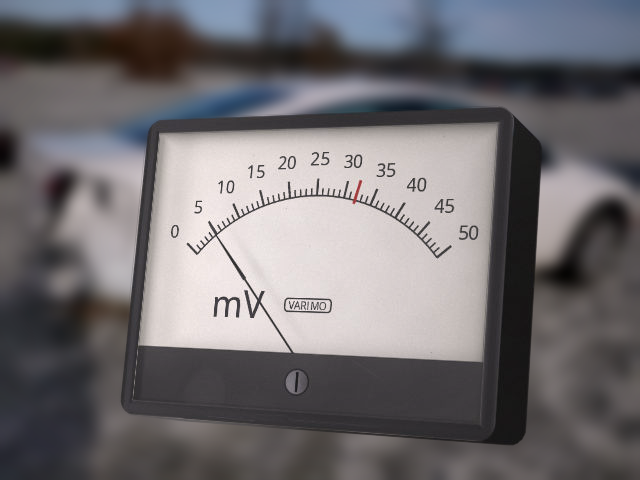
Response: 5 (mV)
